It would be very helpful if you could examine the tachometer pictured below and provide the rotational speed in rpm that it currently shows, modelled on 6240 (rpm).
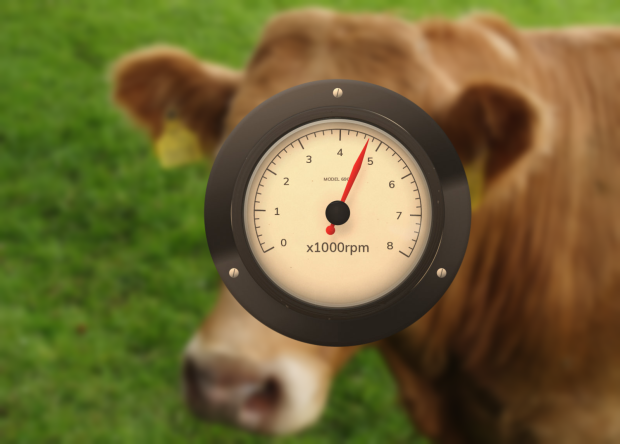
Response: 4700 (rpm)
